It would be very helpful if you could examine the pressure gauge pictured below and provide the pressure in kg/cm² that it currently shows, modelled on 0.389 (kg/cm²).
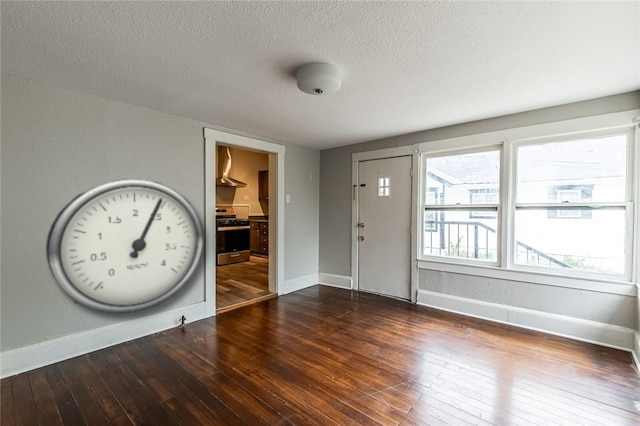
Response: 2.4 (kg/cm²)
